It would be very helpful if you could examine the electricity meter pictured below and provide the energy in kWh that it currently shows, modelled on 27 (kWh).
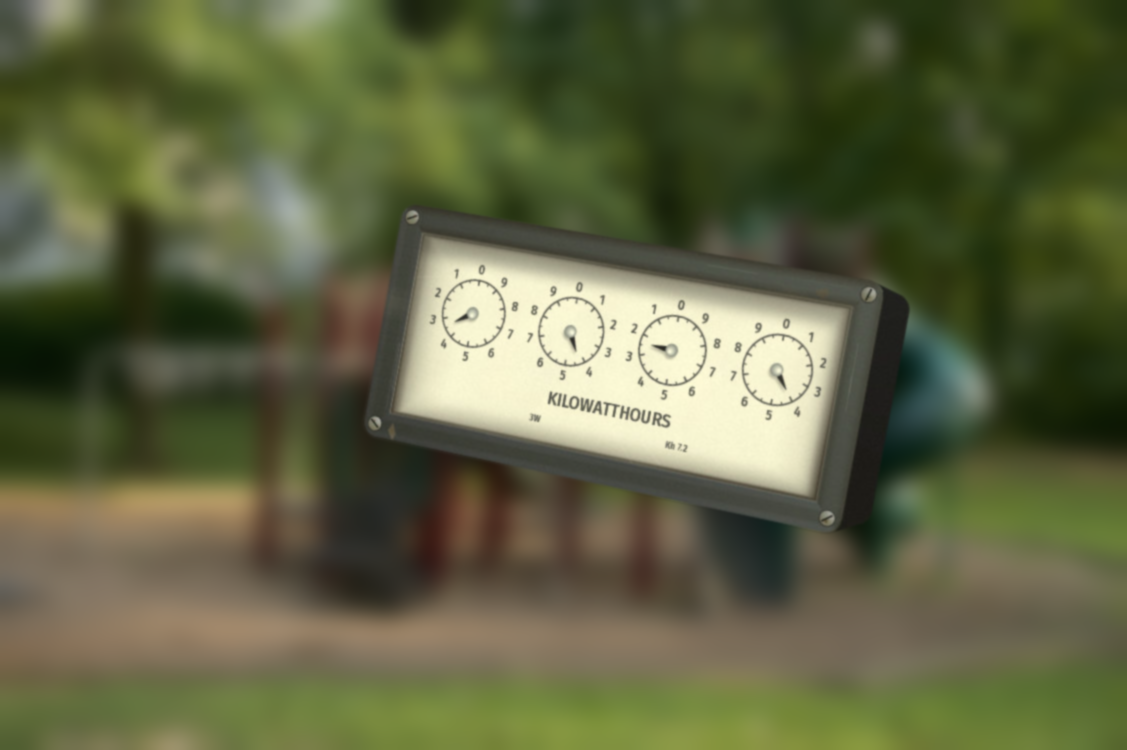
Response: 3424 (kWh)
